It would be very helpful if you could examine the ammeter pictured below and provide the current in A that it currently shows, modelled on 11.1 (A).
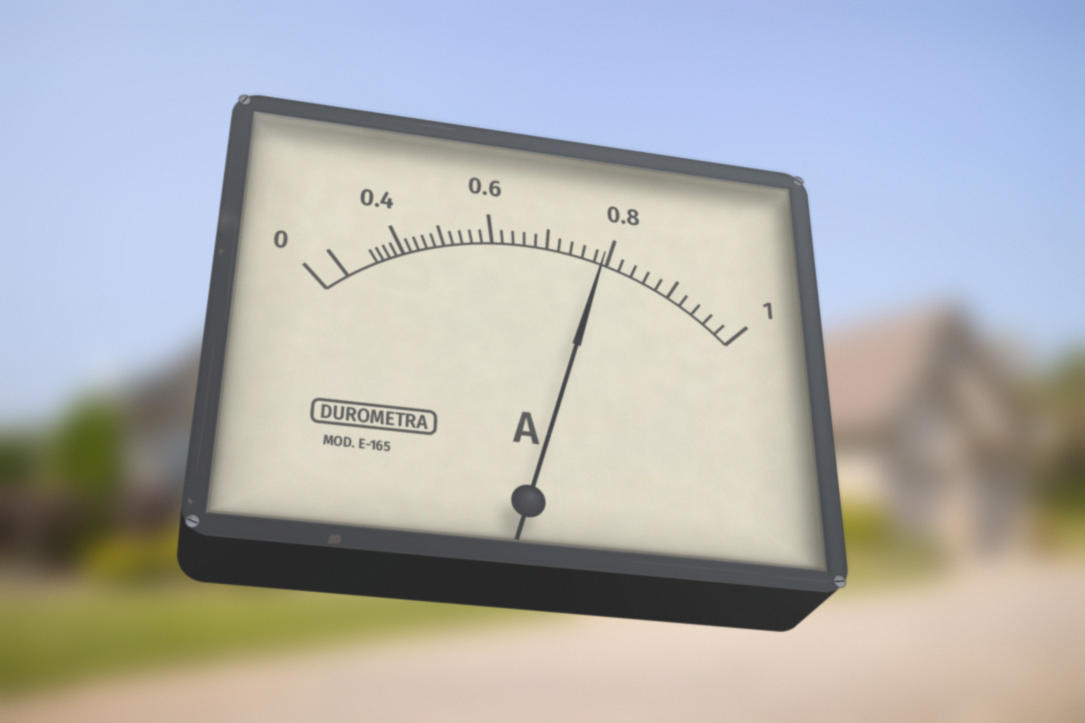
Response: 0.79 (A)
